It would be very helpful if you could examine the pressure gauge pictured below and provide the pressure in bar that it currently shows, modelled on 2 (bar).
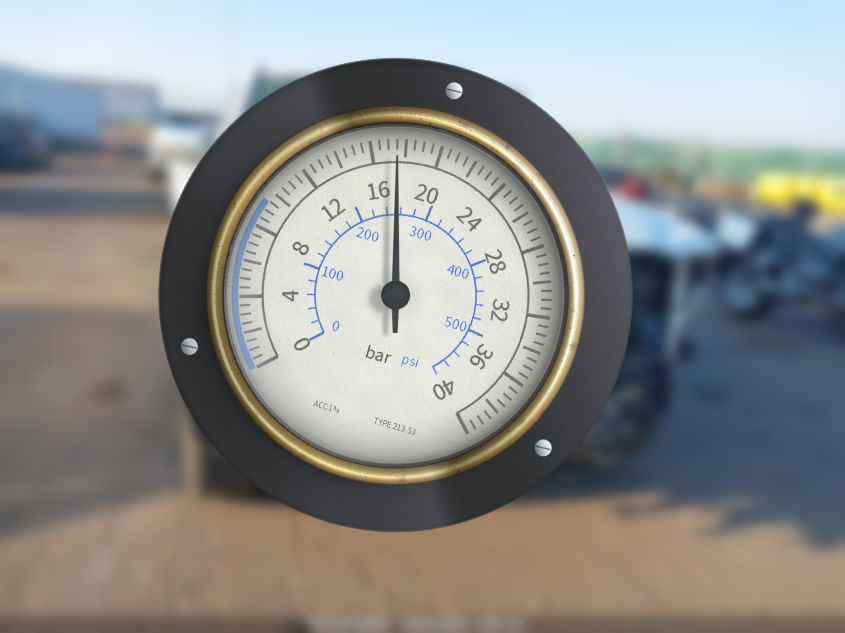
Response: 17.5 (bar)
